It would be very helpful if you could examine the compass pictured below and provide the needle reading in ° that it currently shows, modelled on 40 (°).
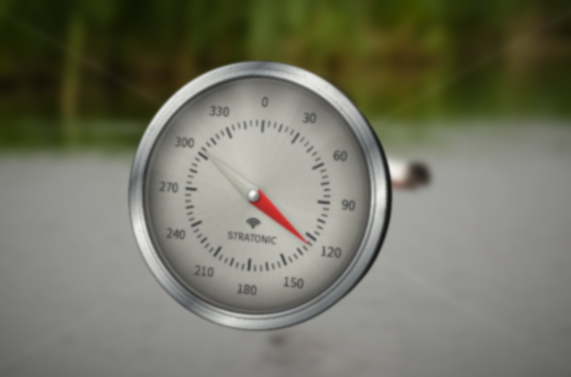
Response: 125 (°)
